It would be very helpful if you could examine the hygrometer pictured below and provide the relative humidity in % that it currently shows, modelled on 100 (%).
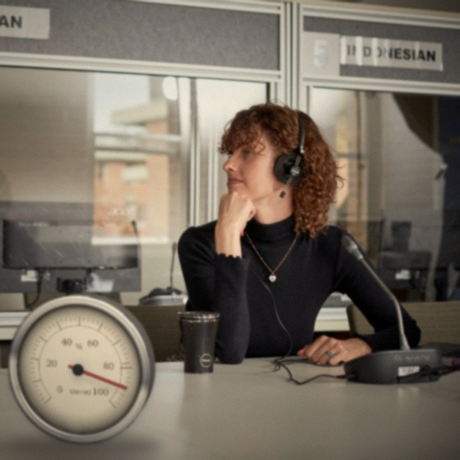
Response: 90 (%)
